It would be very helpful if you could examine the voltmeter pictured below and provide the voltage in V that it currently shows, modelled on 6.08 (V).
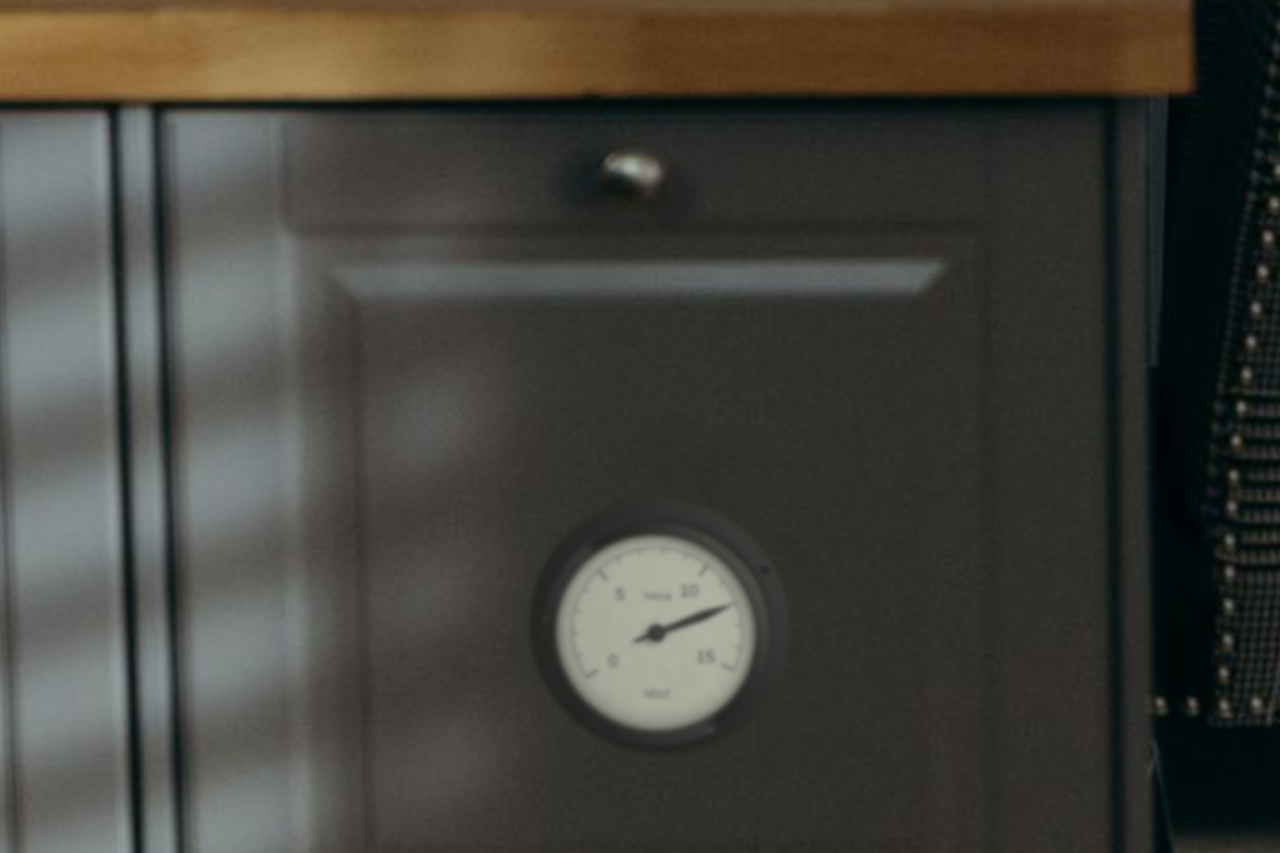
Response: 12 (V)
